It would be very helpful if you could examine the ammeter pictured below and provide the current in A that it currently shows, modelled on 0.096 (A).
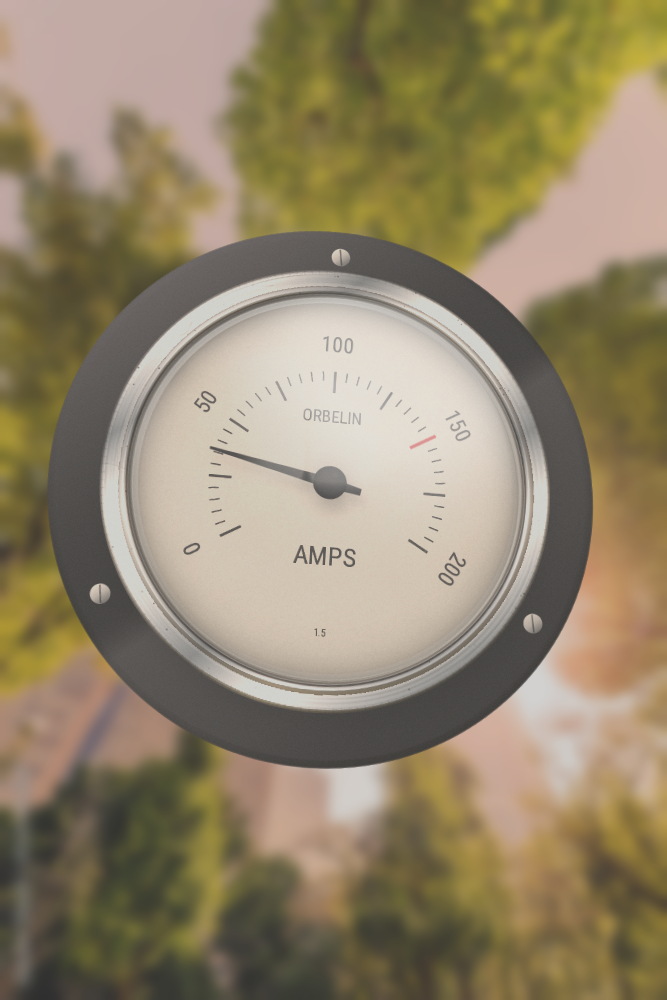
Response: 35 (A)
